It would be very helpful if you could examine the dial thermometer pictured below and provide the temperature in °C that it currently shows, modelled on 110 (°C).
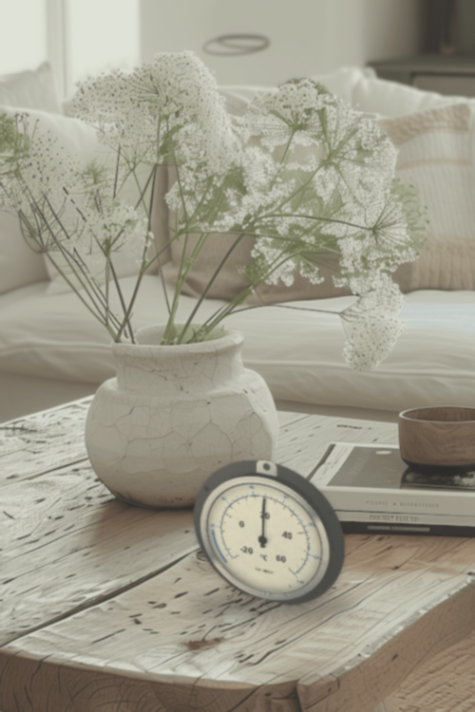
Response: 20 (°C)
